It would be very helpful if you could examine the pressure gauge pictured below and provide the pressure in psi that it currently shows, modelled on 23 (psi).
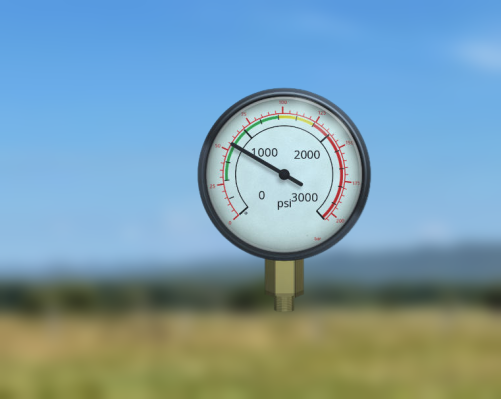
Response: 800 (psi)
